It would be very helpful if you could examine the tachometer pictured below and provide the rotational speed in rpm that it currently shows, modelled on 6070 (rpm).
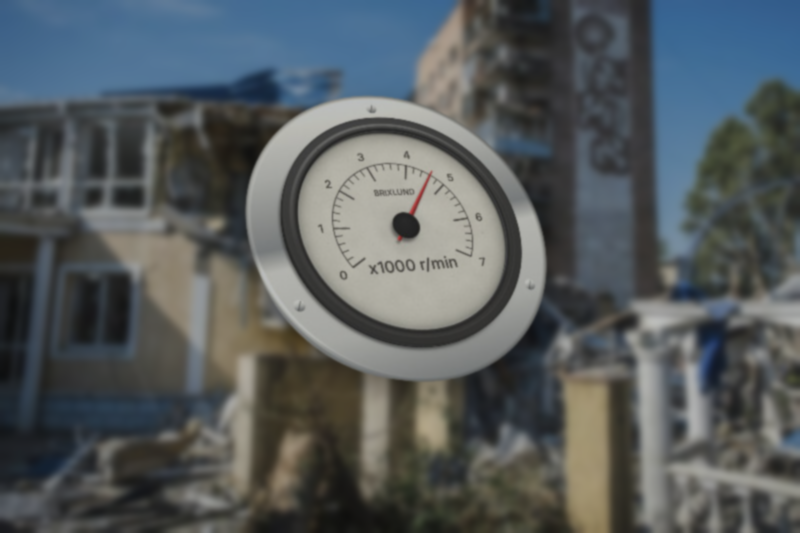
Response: 4600 (rpm)
